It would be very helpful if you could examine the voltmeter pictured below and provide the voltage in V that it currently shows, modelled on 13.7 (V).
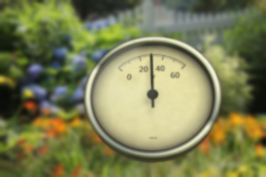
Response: 30 (V)
